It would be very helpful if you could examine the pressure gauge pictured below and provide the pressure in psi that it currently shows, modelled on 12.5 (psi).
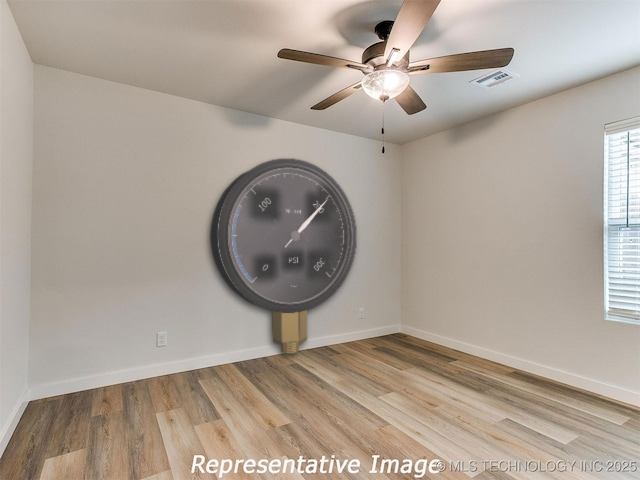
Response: 200 (psi)
